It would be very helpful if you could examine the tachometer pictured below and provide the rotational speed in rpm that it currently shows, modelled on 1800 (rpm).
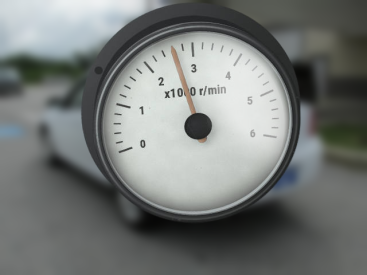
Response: 2600 (rpm)
